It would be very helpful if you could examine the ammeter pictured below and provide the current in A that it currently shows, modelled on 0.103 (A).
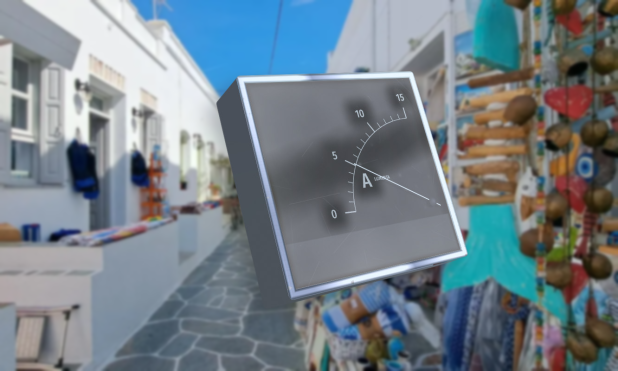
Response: 5 (A)
